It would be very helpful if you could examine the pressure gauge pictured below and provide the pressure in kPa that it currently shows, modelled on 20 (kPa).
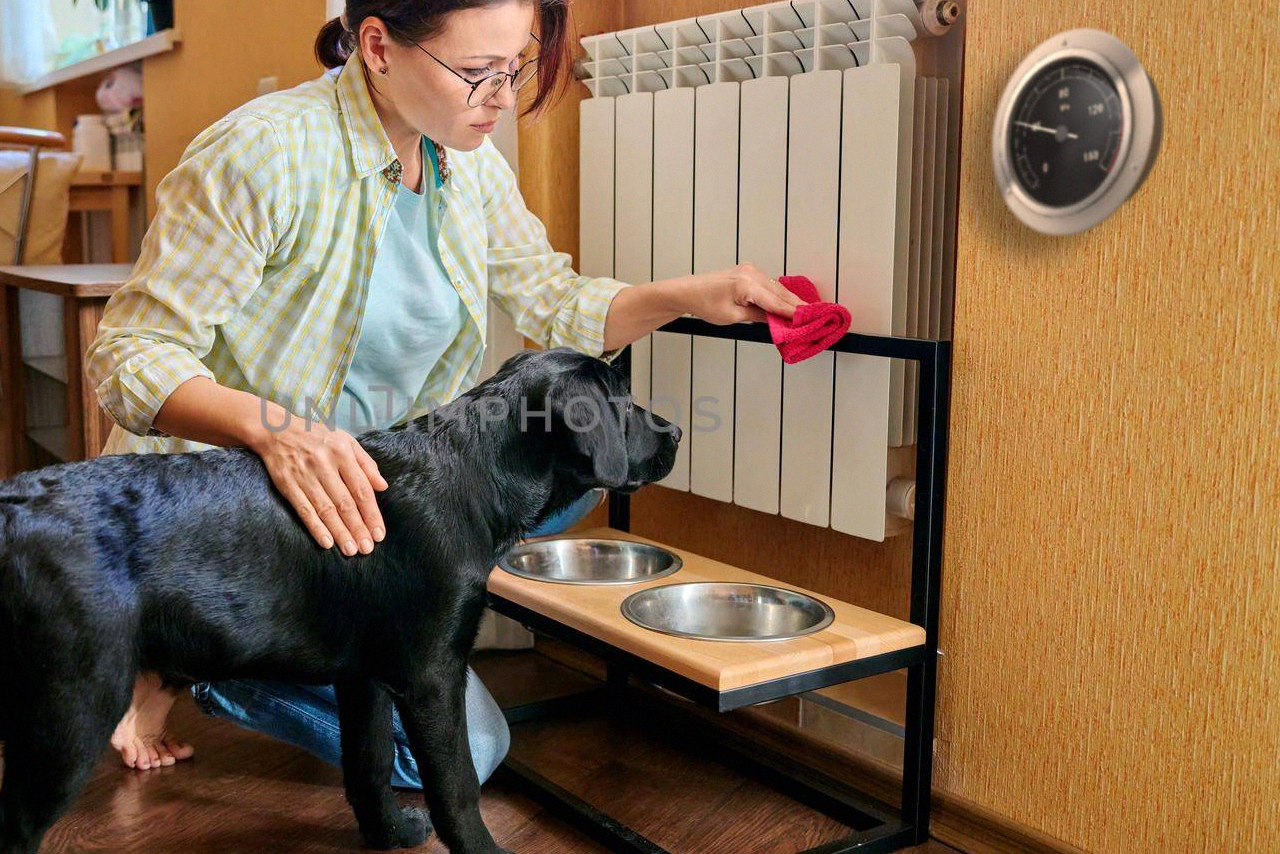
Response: 40 (kPa)
